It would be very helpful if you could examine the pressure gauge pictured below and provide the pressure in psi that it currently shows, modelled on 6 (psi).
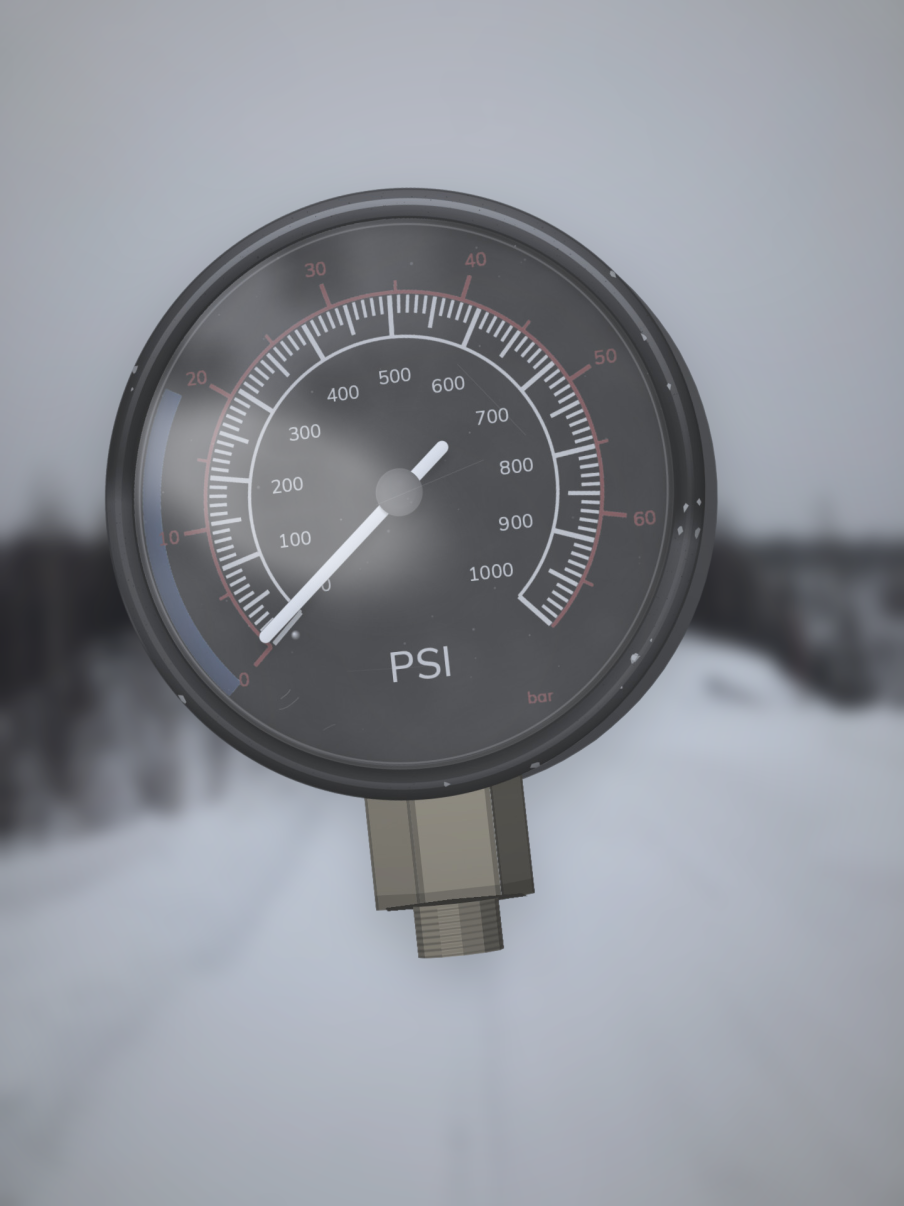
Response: 10 (psi)
